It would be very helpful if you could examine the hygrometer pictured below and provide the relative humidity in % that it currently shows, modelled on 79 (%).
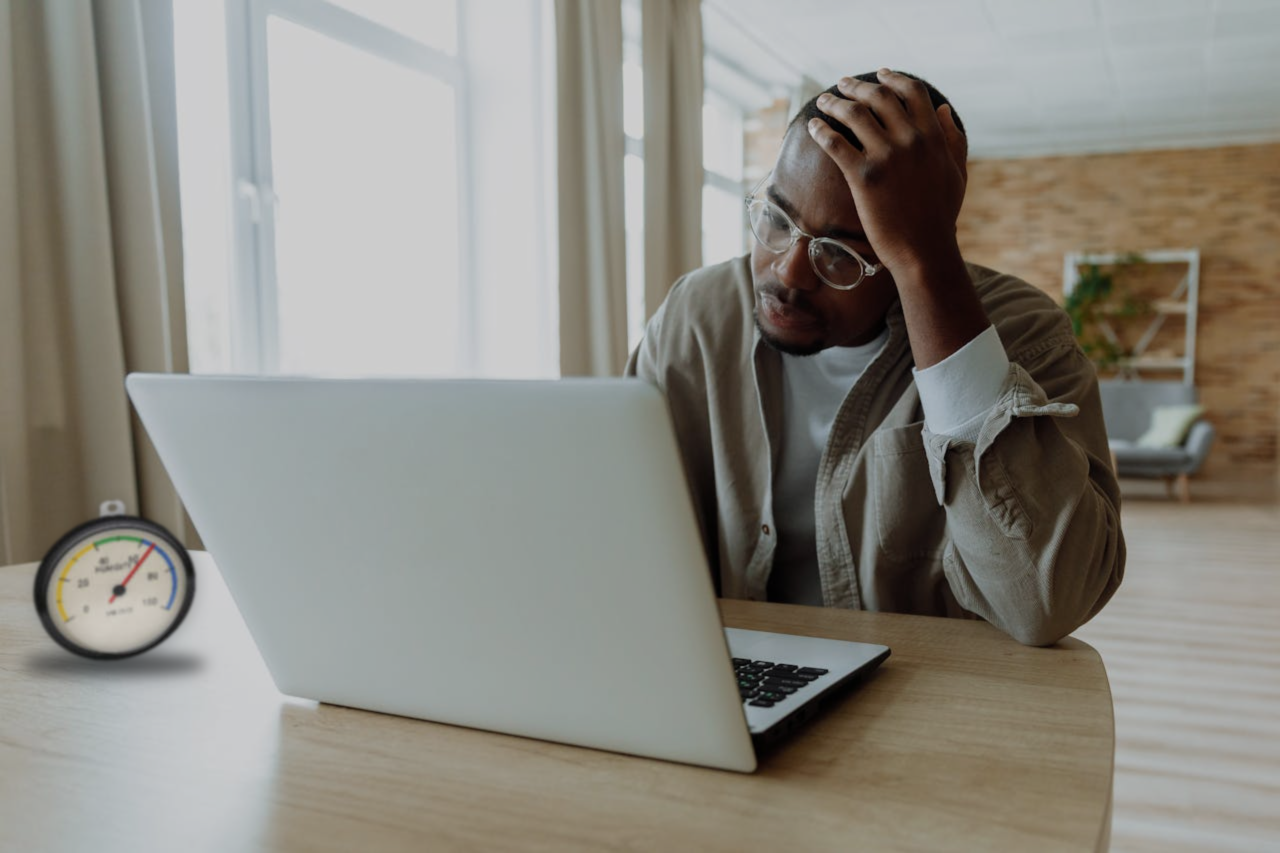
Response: 65 (%)
